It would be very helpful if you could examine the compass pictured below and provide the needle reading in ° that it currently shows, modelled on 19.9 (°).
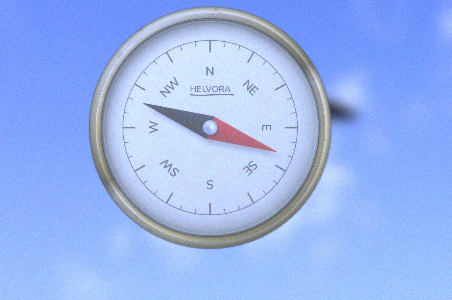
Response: 110 (°)
